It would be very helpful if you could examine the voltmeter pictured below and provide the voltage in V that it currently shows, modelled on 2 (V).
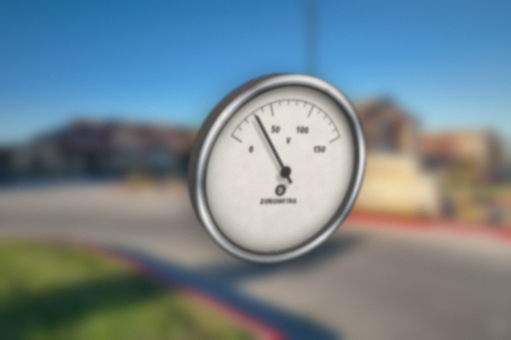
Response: 30 (V)
